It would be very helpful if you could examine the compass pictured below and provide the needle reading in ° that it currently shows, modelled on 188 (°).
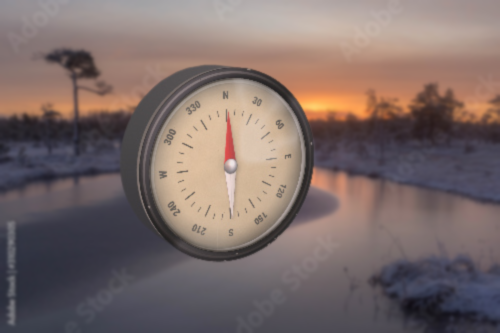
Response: 0 (°)
